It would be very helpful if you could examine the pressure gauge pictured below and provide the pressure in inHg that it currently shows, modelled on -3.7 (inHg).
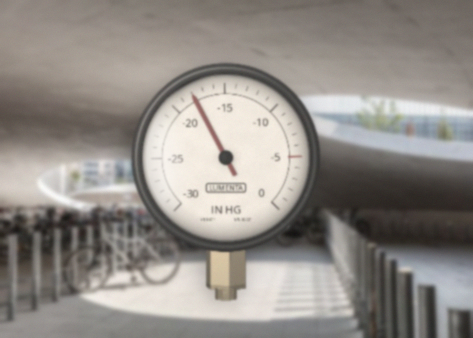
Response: -18 (inHg)
